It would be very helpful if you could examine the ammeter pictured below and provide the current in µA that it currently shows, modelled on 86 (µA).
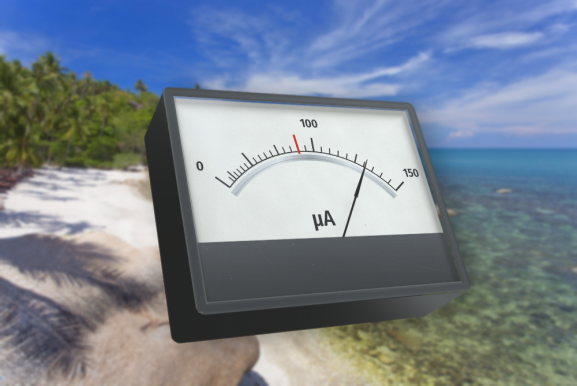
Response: 130 (µA)
